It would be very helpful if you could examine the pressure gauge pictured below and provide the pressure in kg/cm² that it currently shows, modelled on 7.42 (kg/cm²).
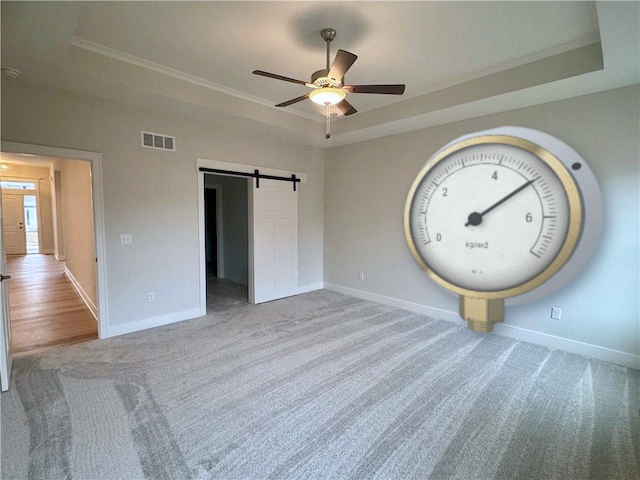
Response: 5 (kg/cm²)
